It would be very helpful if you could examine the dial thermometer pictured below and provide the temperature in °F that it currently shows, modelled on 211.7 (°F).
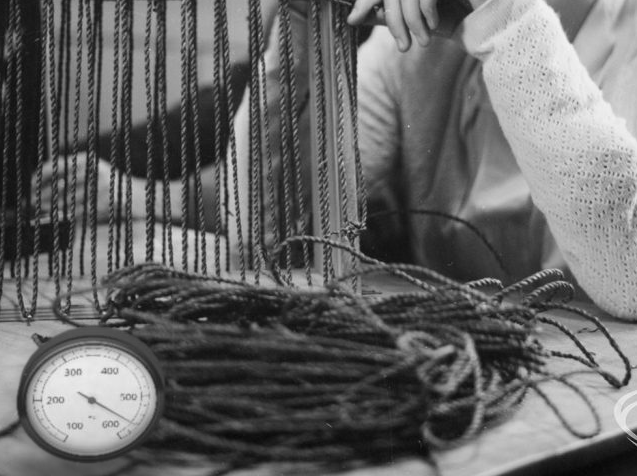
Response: 560 (°F)
